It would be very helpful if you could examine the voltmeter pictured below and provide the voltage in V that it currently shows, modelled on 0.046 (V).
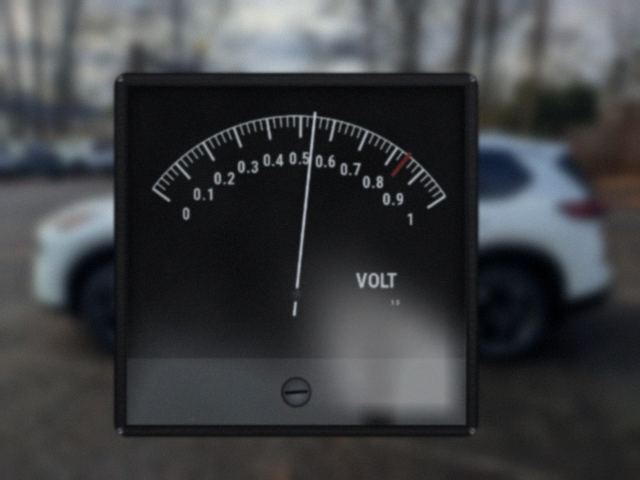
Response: 0.54 (V)
